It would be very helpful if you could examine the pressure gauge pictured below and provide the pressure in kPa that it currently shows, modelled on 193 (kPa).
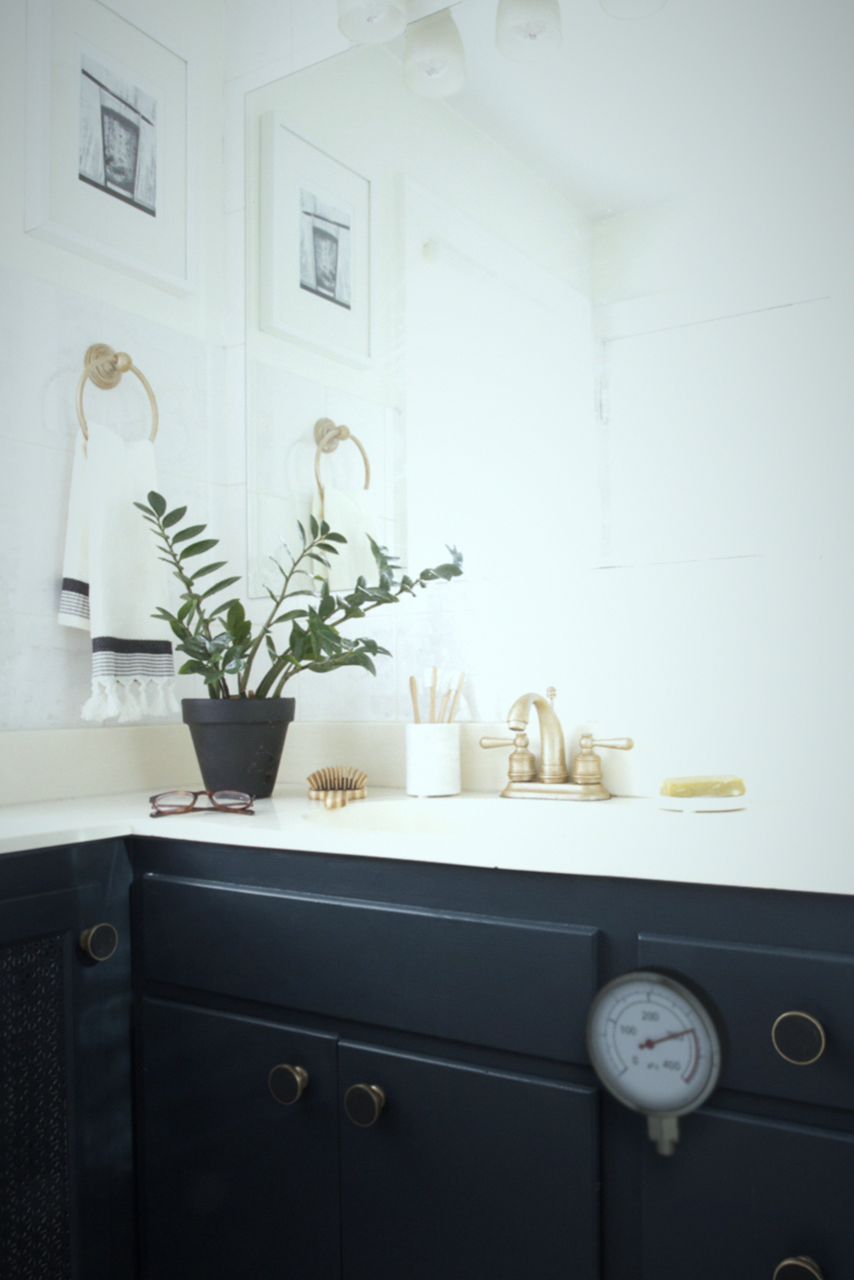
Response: 300 (kPa)
